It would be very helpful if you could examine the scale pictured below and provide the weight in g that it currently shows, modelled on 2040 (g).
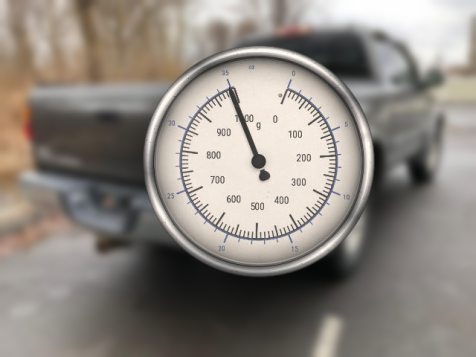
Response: 990 (g)
